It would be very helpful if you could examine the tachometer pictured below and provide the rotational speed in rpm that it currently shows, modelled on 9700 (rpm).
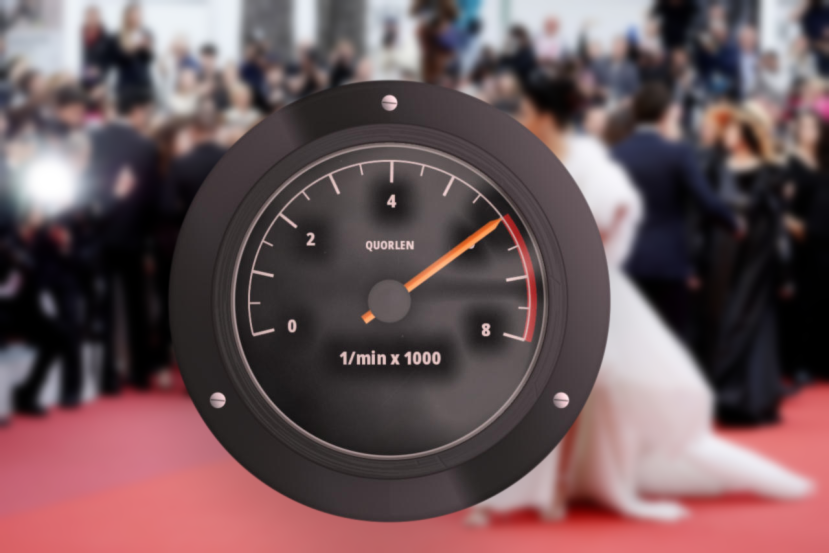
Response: 6000 (rpm)
